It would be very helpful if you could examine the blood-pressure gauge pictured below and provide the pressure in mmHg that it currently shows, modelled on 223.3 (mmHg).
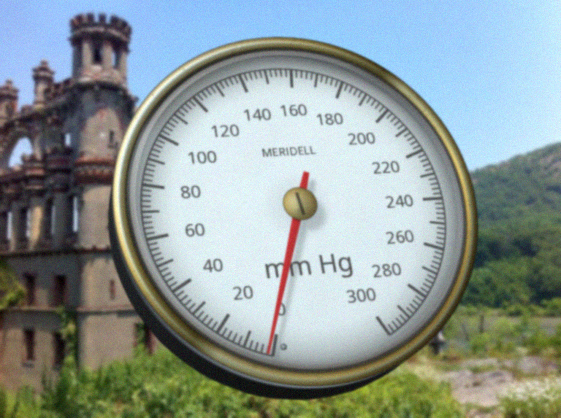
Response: 2 (mmHg)
